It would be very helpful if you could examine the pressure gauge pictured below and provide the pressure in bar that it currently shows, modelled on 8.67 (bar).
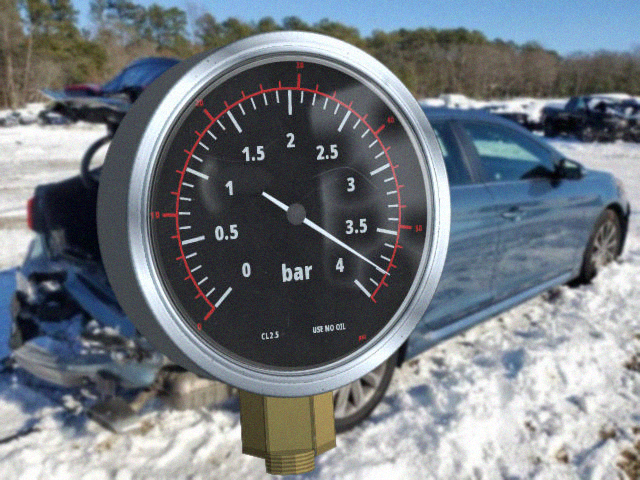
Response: 3.8 (bar)
